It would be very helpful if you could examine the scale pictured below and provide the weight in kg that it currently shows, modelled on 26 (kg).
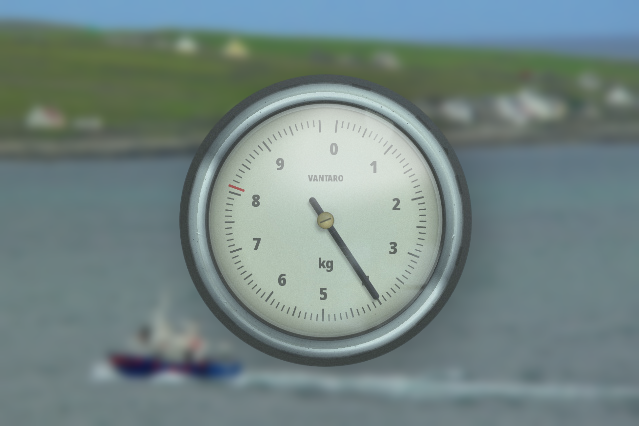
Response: 4 (kg)
